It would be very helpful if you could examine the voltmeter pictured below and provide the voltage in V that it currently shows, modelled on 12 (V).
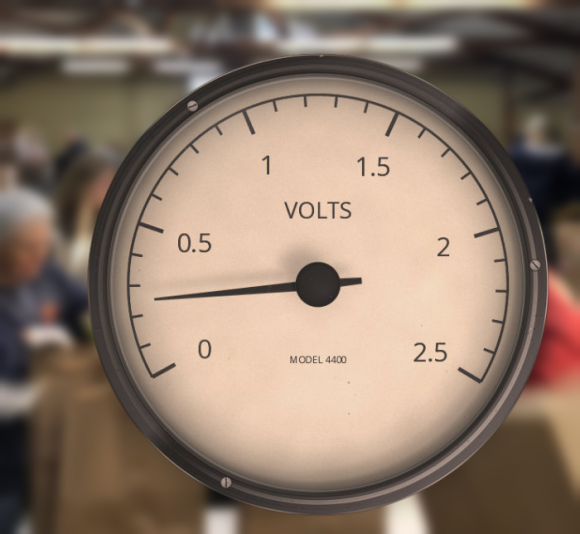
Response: 0.25 (V)
